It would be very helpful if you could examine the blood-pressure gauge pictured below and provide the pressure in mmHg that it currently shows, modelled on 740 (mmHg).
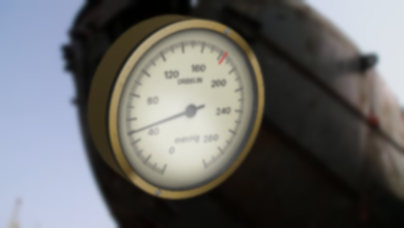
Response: 50 (mmHg)
